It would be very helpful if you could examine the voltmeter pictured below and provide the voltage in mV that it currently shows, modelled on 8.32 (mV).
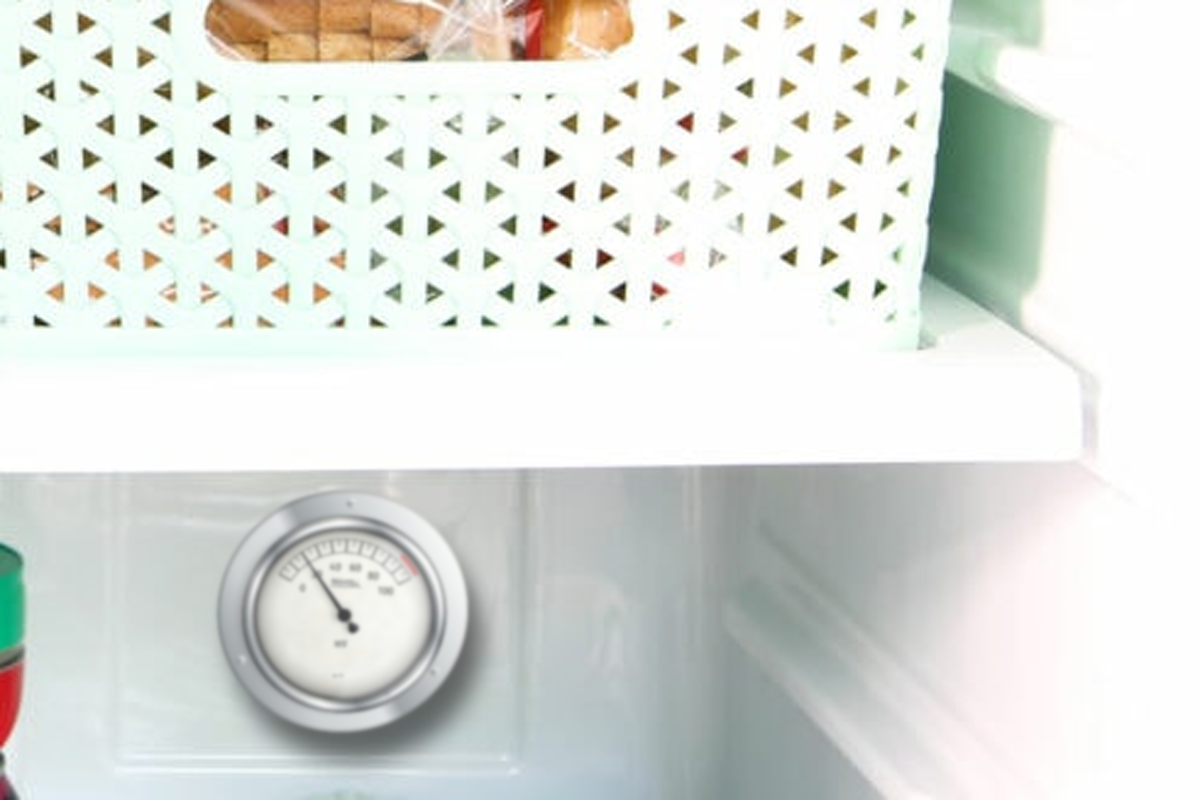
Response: 20 (mV)
